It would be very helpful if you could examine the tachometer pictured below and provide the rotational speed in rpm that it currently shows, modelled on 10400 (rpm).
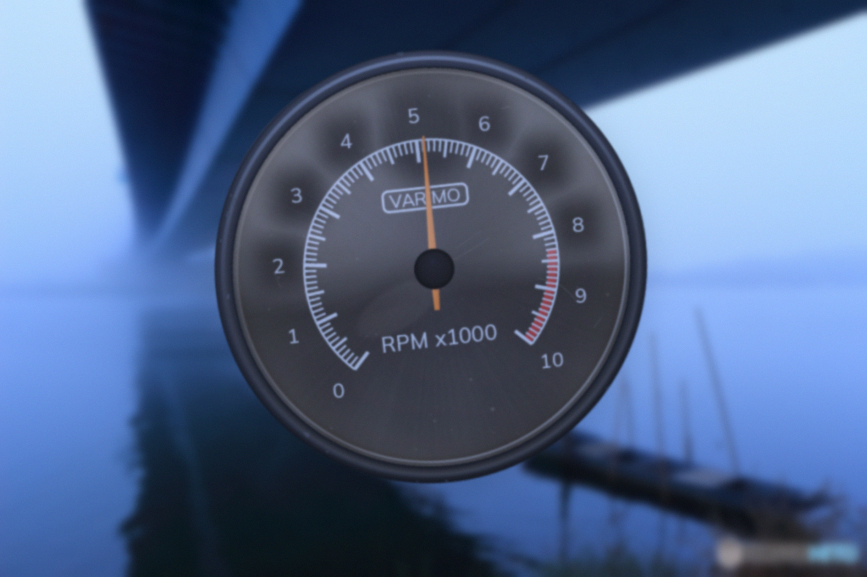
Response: 5100 (rpm)
